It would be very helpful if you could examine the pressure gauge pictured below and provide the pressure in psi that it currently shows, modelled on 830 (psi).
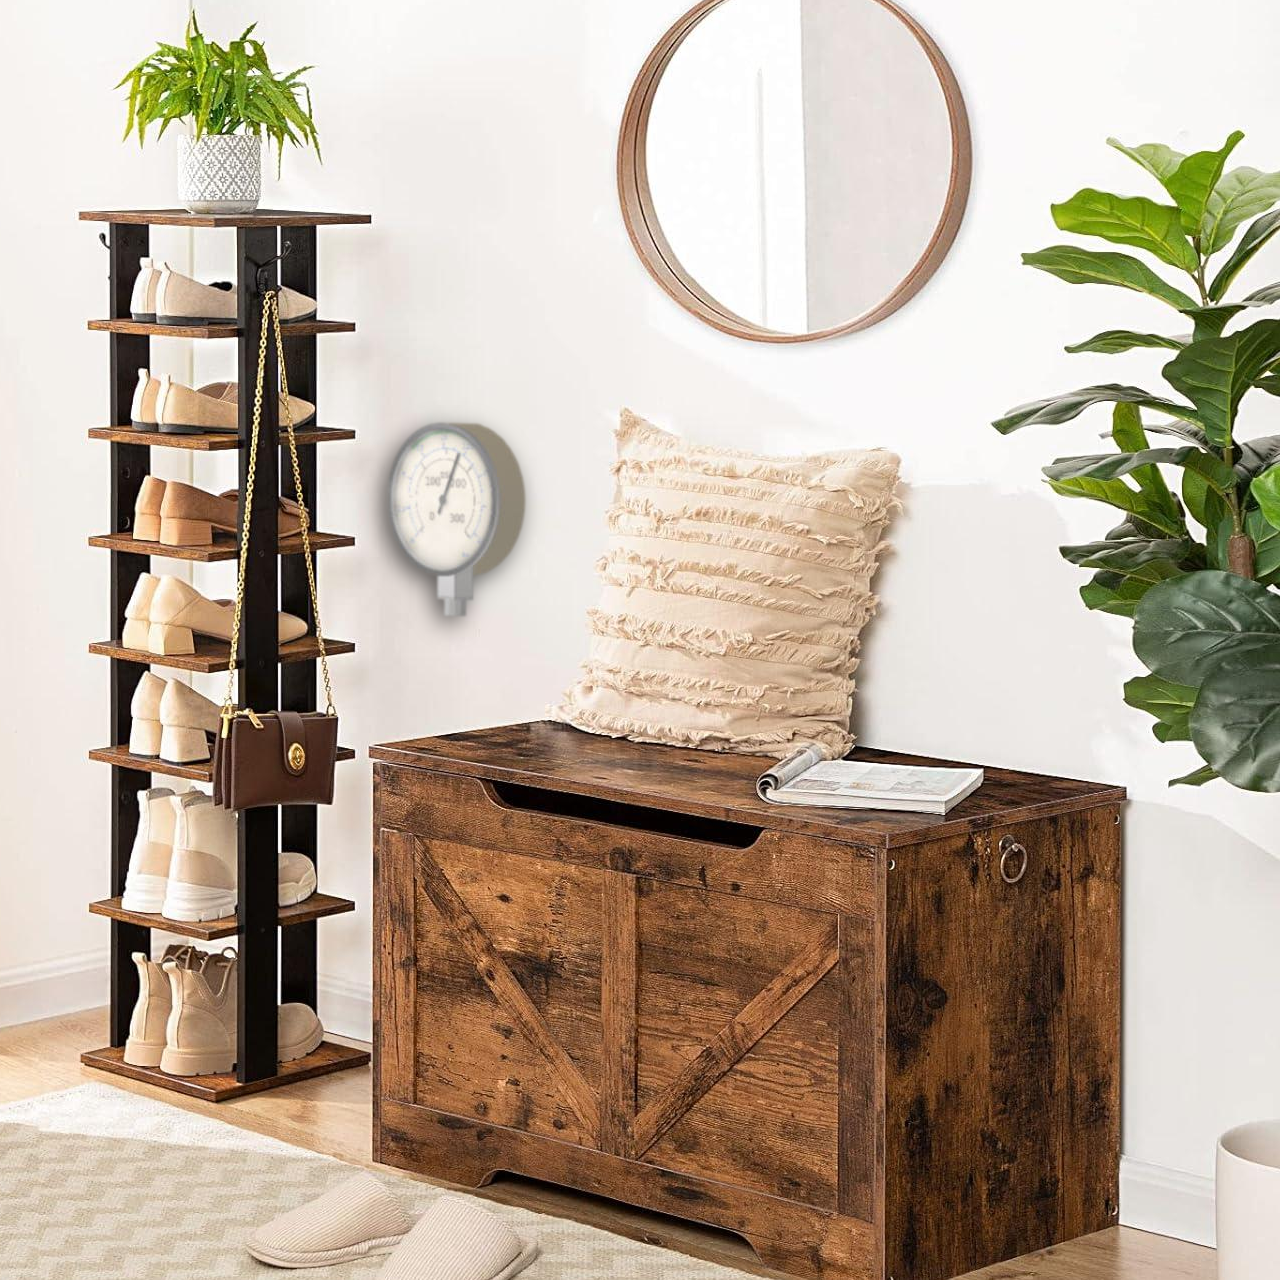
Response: 175 (psi)
